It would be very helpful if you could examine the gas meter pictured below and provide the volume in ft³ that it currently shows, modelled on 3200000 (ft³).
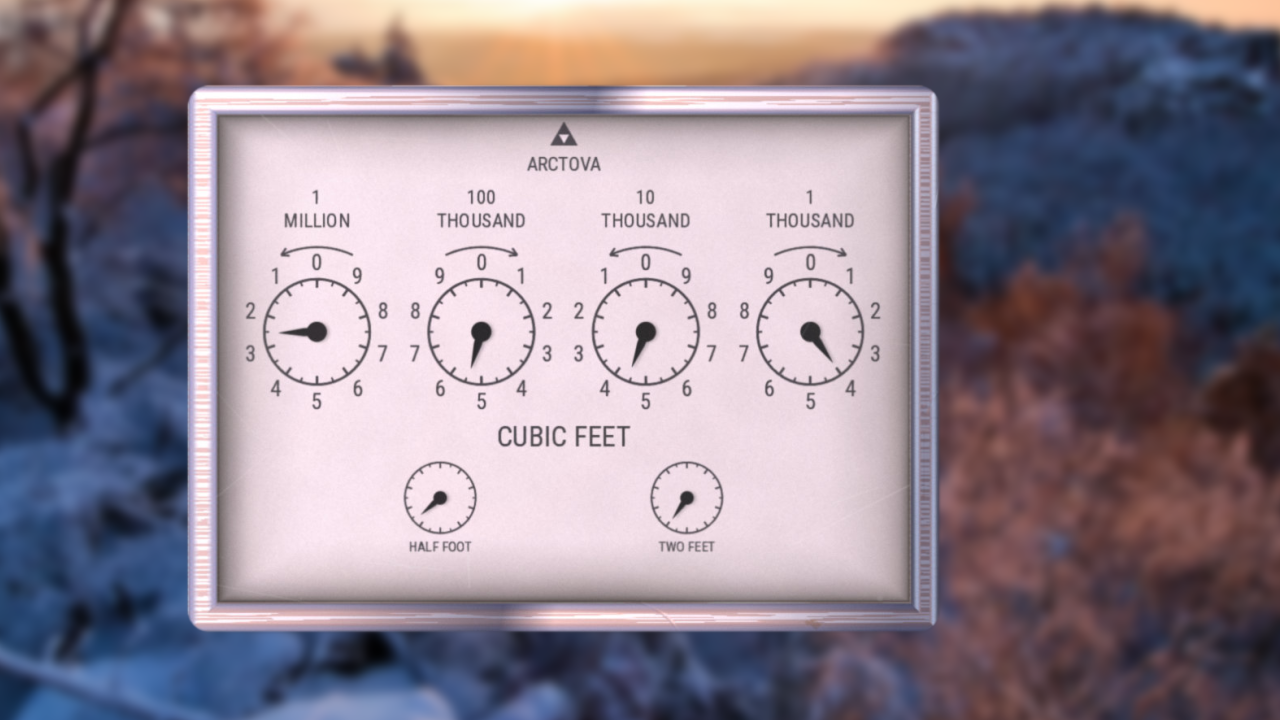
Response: 254400 (ft³)
